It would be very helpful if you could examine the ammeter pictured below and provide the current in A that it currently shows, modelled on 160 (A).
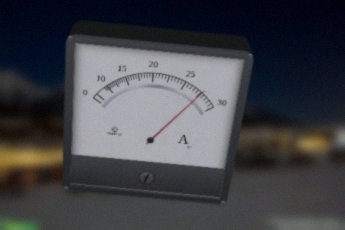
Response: 27.5 (A)
